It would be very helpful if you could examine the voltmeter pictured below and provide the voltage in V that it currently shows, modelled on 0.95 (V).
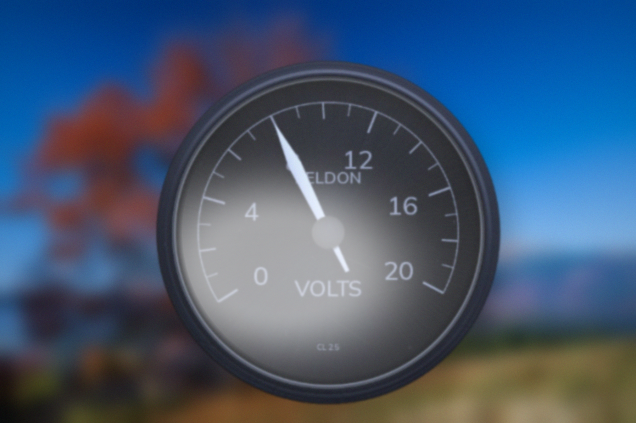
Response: 8 (V)
